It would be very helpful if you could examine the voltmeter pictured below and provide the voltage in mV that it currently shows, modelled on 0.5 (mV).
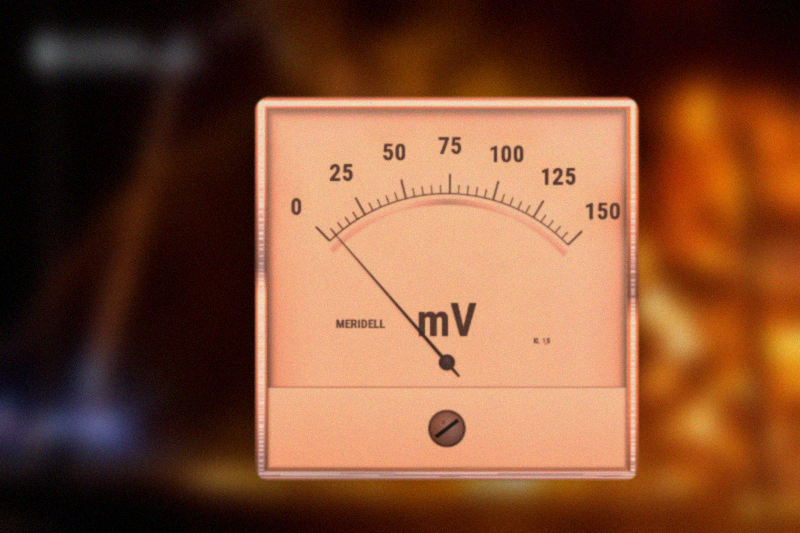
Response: 5 (mV)
